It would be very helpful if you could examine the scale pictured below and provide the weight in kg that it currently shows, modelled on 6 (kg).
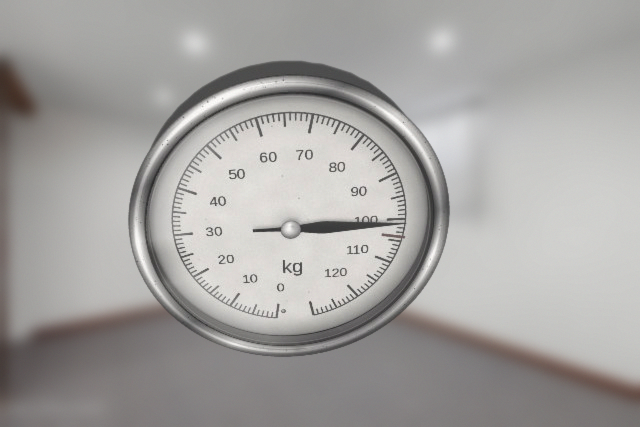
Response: 100 (kg)
